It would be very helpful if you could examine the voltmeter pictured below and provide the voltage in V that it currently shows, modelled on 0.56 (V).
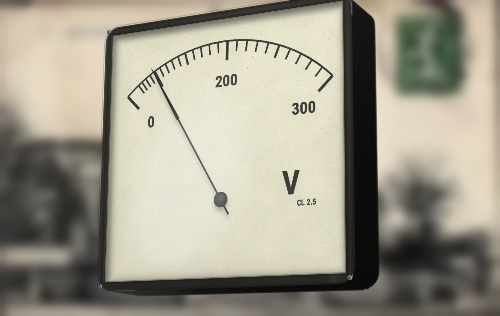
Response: 100 (V)
